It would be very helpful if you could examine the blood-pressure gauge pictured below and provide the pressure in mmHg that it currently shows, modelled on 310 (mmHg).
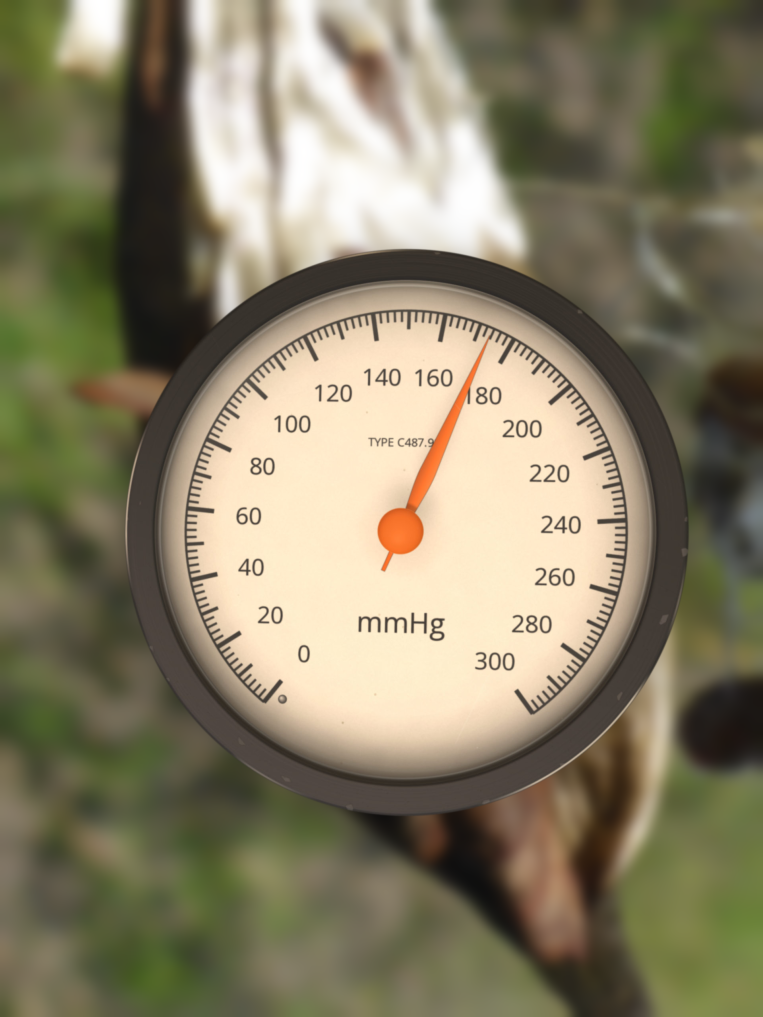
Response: 174 (mmHg)
